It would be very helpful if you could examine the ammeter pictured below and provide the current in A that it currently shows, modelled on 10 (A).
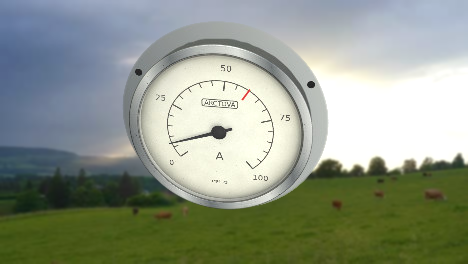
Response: 7.5 (A)
